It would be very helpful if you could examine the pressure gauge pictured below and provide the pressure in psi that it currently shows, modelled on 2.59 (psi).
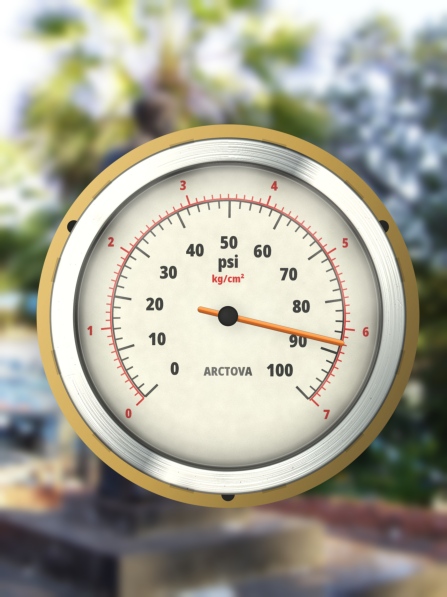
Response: 88 (psi)
